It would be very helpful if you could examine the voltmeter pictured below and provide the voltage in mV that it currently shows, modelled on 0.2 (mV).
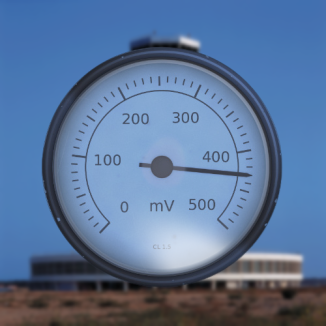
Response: 430 (mV)
